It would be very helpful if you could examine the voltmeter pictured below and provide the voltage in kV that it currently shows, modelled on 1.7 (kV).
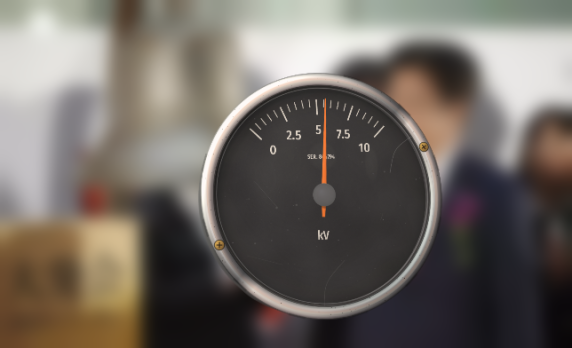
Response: 5.5 (kV)
